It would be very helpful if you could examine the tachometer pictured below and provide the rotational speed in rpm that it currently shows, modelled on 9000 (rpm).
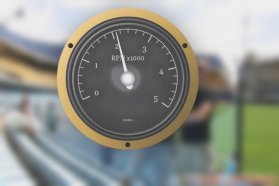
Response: 2100 (rpm)
